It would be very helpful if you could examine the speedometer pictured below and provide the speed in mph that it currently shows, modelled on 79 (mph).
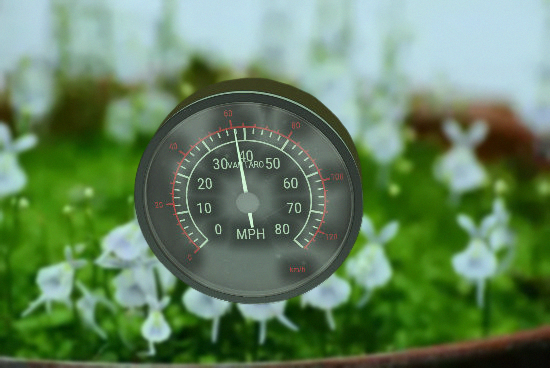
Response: 38 (mph)
